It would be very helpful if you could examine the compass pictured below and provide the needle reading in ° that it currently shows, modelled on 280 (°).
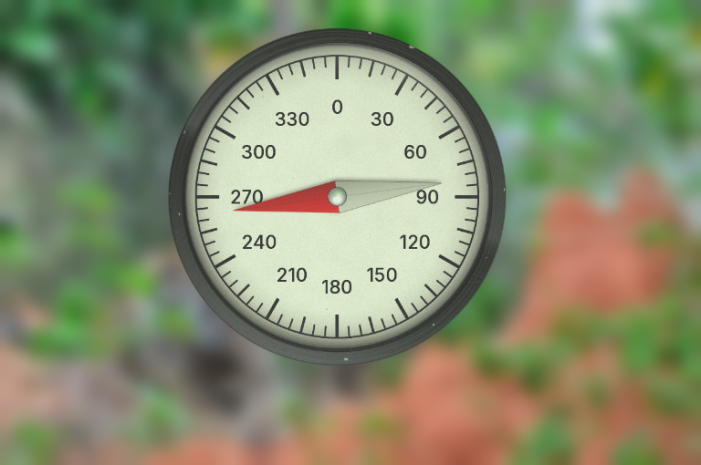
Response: 262.5 (°)
